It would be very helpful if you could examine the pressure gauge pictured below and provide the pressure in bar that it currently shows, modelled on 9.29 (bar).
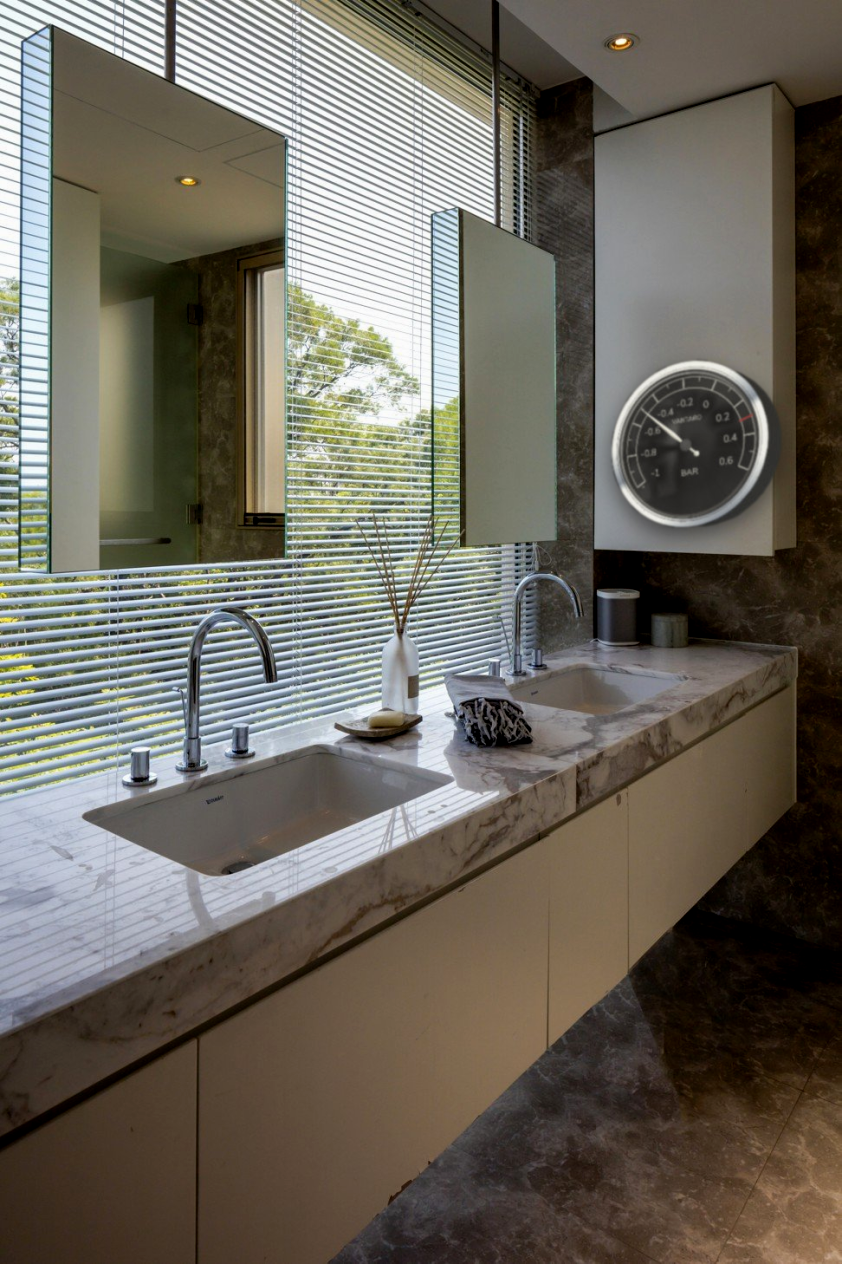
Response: -0.5 (bar)
